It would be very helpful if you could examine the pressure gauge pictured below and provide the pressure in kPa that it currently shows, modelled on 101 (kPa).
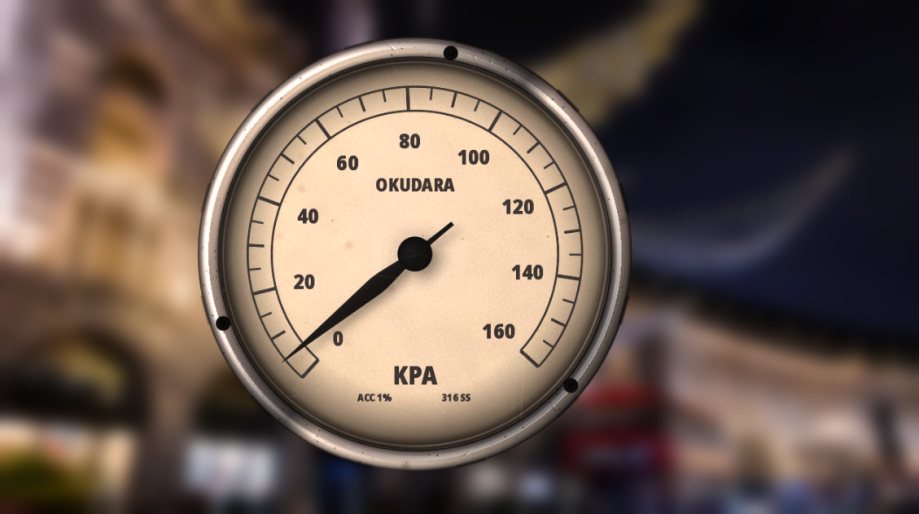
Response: 5 (kPa)
